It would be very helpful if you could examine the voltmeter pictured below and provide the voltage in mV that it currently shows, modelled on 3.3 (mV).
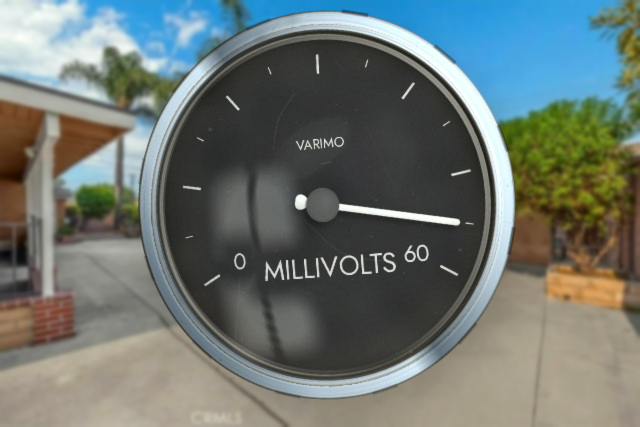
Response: 55 (mV)
